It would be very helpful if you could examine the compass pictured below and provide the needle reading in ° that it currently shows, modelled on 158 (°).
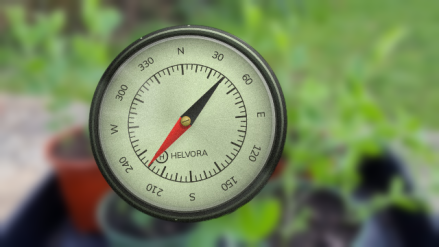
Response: 225 (°)
